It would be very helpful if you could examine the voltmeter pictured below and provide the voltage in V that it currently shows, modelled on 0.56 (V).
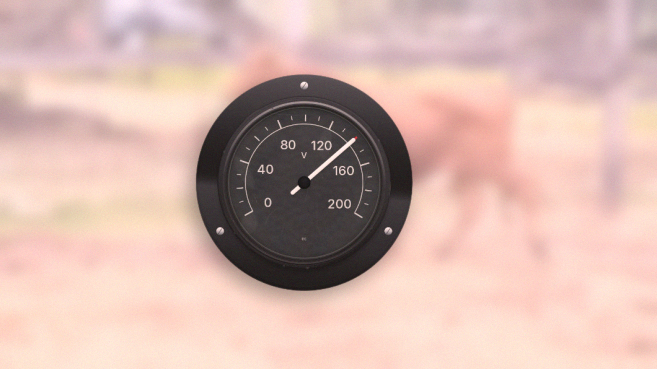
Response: 140 (V)
